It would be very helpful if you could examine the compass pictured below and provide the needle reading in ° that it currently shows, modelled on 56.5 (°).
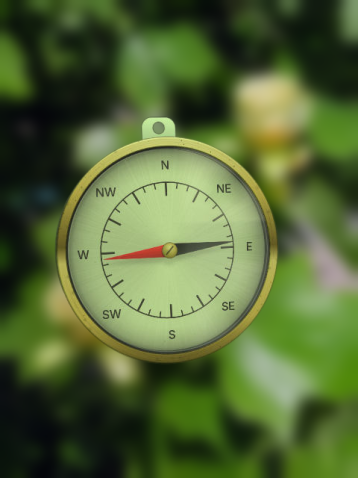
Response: 265 (°)
